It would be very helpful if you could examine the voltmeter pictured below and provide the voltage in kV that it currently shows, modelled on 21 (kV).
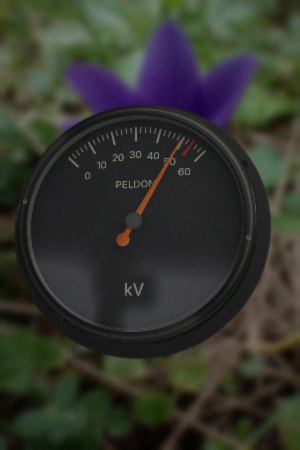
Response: 50 (kV)
